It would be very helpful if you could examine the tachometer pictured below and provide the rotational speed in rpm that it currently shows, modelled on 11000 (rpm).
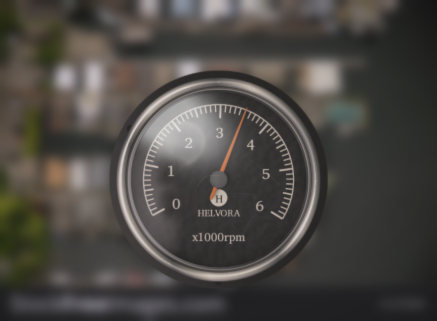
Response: 3500 (rpm)
